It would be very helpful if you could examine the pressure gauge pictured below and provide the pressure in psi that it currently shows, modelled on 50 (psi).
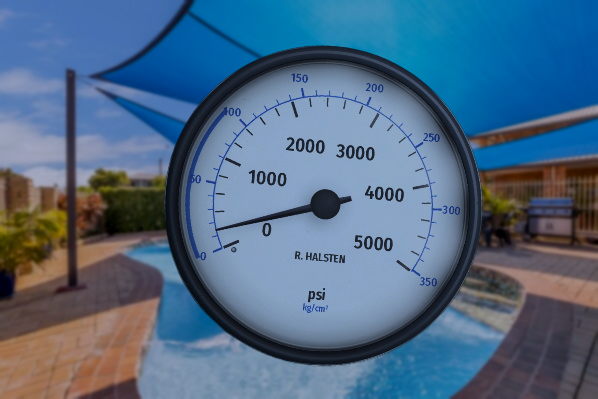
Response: 200 (psi)
